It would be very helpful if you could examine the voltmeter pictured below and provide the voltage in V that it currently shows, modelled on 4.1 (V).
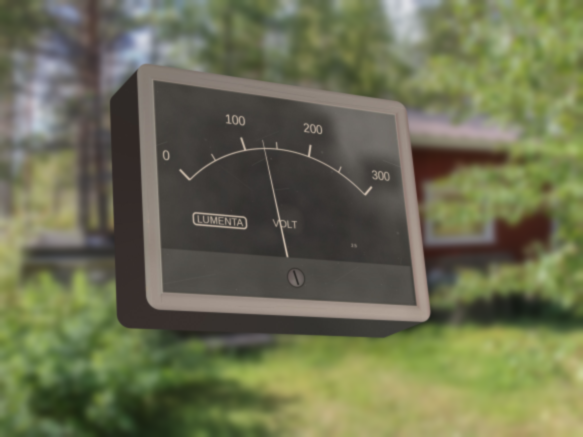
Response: 125 (V)
